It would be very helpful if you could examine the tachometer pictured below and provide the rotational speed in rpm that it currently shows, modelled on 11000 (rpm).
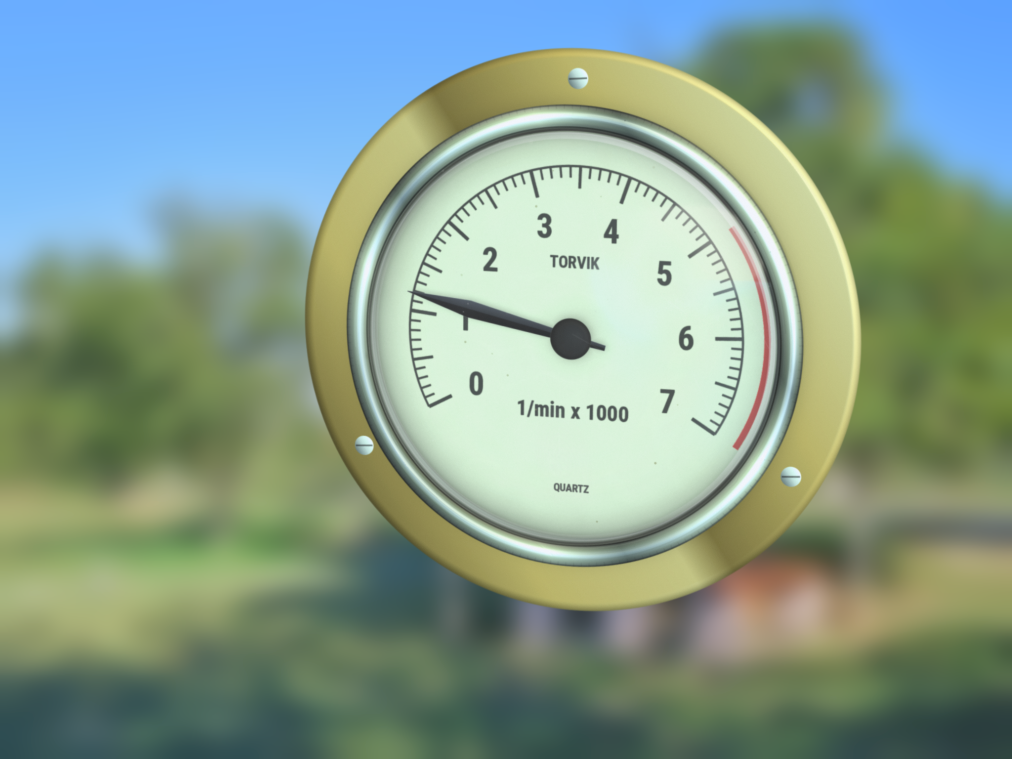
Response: 1200 (rpm)
